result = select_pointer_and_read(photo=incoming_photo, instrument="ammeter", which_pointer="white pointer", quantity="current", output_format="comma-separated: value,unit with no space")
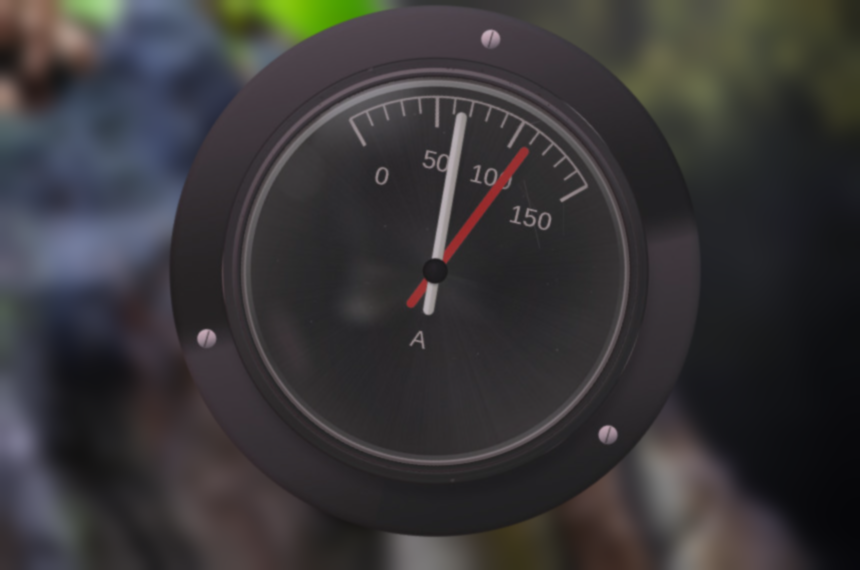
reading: 65,A
